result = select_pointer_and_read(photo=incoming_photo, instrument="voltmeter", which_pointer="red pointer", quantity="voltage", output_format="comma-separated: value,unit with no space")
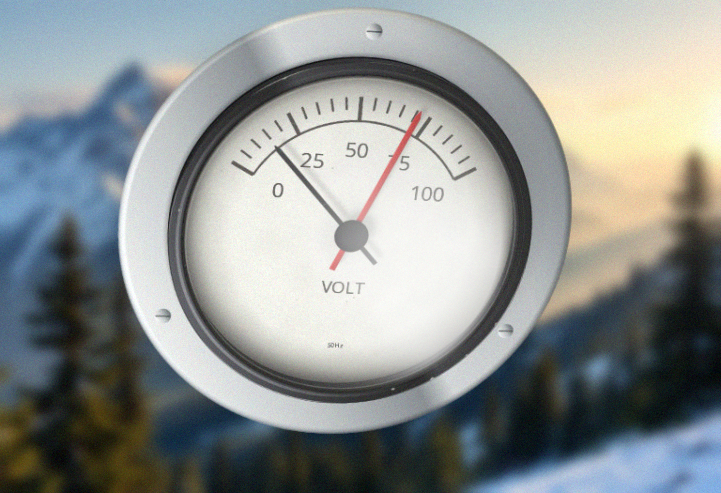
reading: 70,V
